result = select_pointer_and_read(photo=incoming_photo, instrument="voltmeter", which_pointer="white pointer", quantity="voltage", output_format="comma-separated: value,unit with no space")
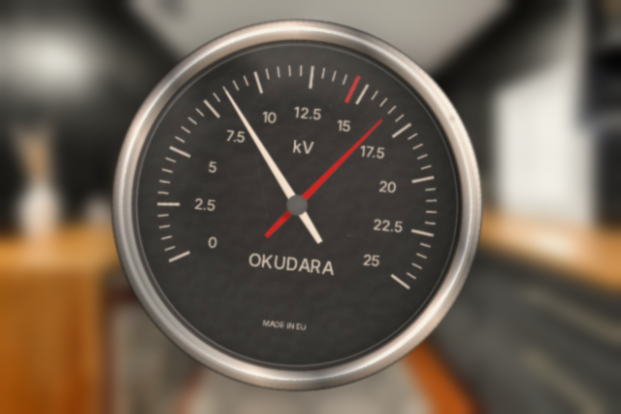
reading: 8.5,kV
